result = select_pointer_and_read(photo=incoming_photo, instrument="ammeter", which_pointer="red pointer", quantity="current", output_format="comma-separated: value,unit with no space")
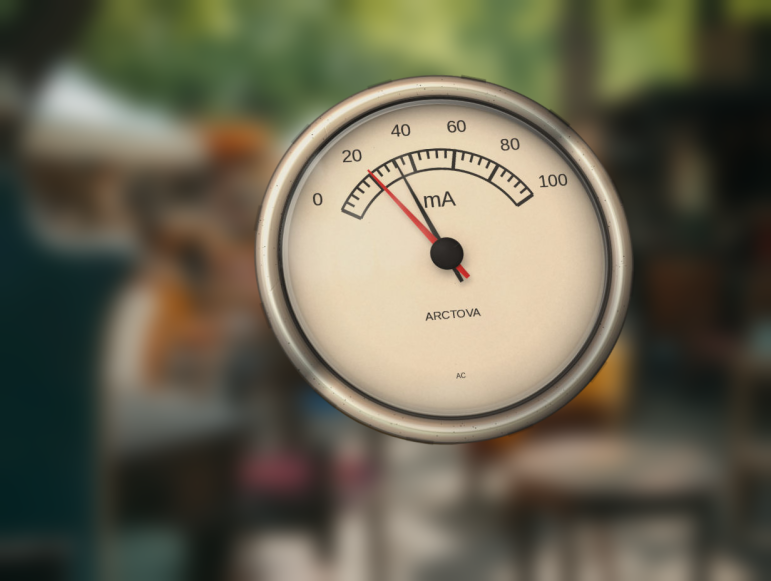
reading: 20,mA
